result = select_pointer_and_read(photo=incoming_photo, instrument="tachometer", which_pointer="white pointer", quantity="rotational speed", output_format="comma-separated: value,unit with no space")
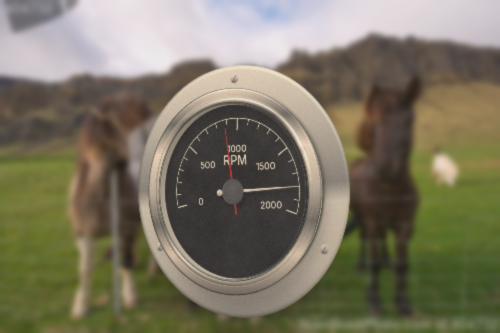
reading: 1800,rpm
